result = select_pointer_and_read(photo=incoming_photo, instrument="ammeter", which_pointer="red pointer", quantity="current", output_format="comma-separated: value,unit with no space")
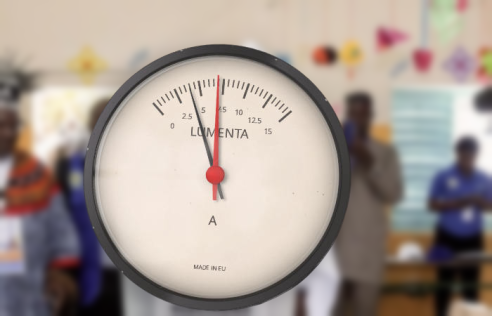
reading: 7,A
